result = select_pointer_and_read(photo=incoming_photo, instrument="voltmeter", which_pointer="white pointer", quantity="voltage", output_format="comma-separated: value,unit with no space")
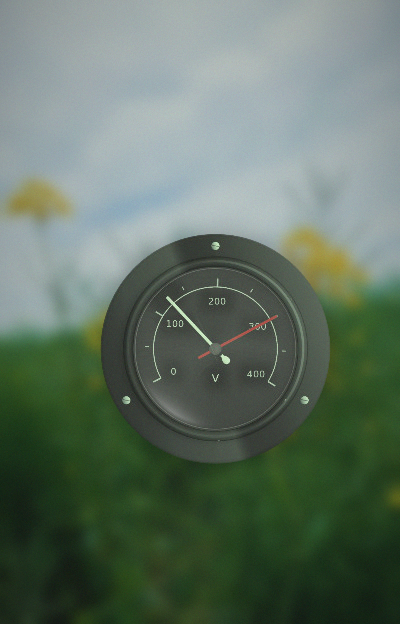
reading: 125,V
